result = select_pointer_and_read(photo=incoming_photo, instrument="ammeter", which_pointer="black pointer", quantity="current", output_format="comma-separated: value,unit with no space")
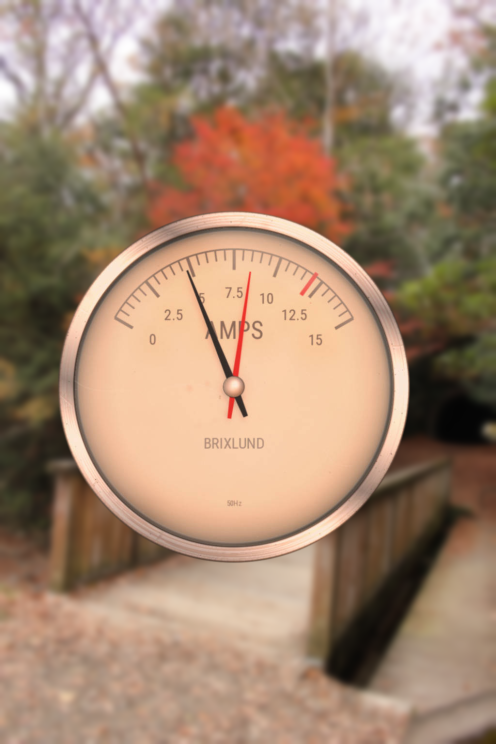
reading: 4.75,A
